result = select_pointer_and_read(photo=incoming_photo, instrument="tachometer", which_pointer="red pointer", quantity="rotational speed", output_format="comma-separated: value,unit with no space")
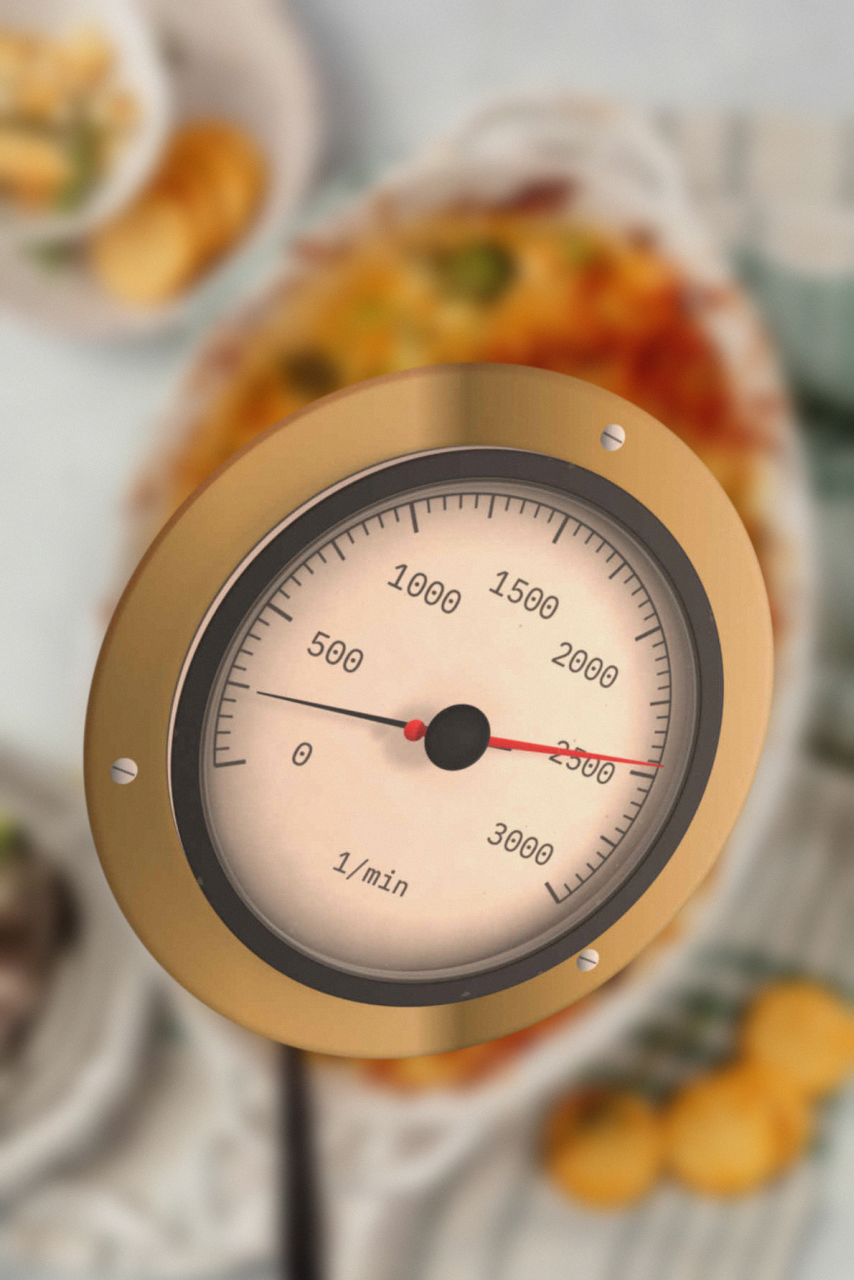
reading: 2450,rpm
